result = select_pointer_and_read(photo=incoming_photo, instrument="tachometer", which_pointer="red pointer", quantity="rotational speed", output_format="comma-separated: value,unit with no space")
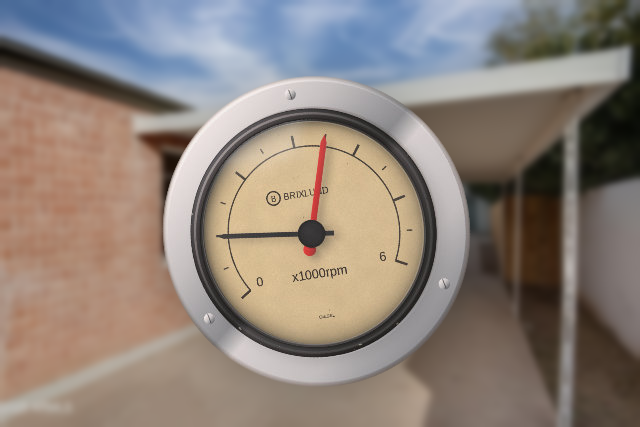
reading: 3500,rpm
